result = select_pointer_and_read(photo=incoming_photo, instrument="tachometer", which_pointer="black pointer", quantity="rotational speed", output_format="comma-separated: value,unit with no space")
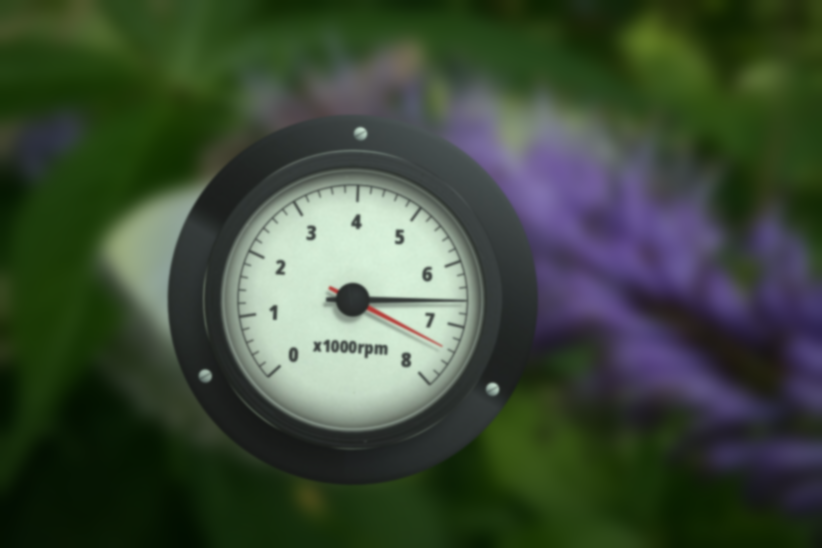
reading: 6600,rpm
